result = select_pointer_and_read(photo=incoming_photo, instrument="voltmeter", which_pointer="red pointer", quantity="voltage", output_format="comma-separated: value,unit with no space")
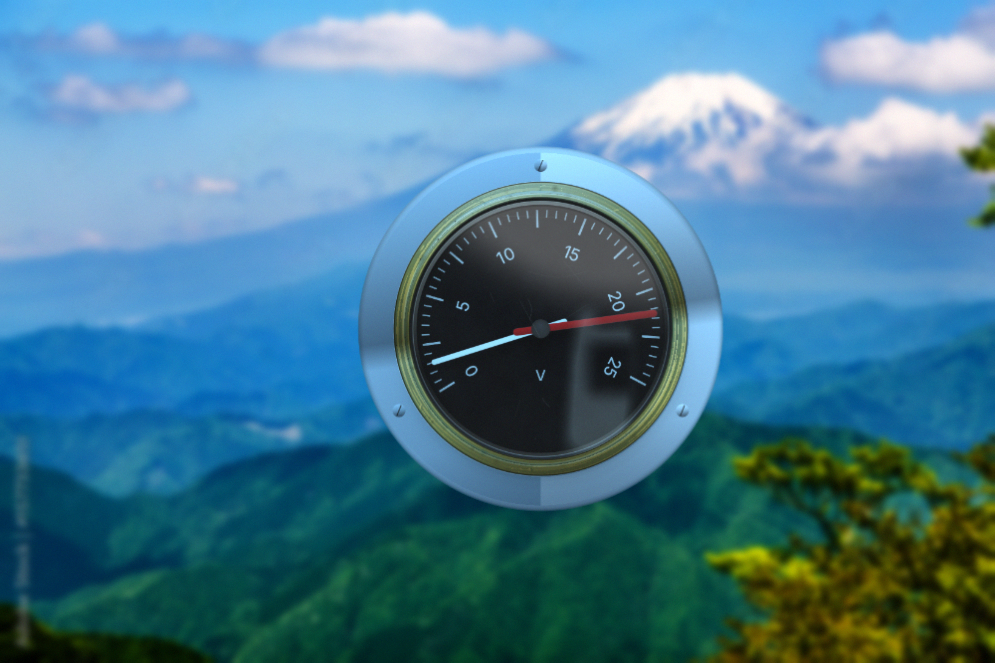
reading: 21.25,V
